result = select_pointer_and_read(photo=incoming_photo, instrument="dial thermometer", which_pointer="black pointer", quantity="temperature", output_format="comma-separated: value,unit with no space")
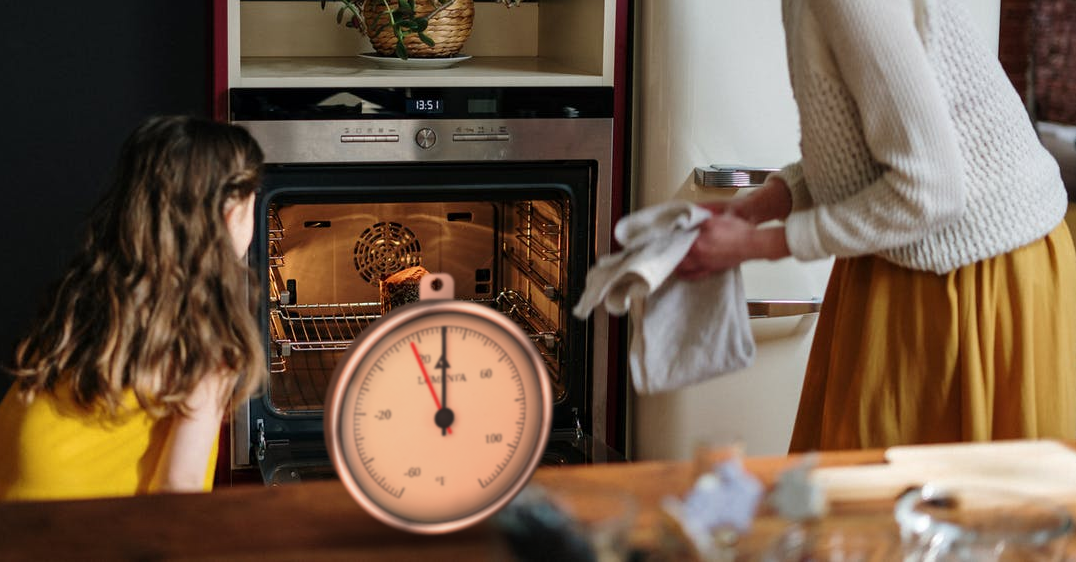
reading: 30,°F
